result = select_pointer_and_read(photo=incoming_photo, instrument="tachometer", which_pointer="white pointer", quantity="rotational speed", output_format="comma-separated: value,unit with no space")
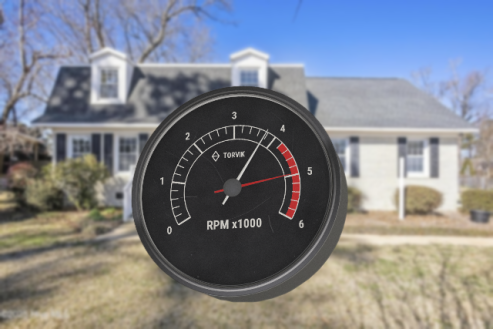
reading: 3800,rpm
